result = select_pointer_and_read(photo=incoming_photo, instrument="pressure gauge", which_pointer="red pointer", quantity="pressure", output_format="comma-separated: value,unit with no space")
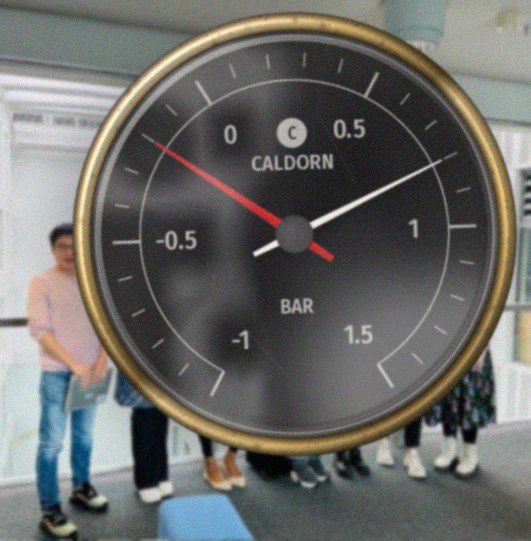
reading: -0.2,bar
